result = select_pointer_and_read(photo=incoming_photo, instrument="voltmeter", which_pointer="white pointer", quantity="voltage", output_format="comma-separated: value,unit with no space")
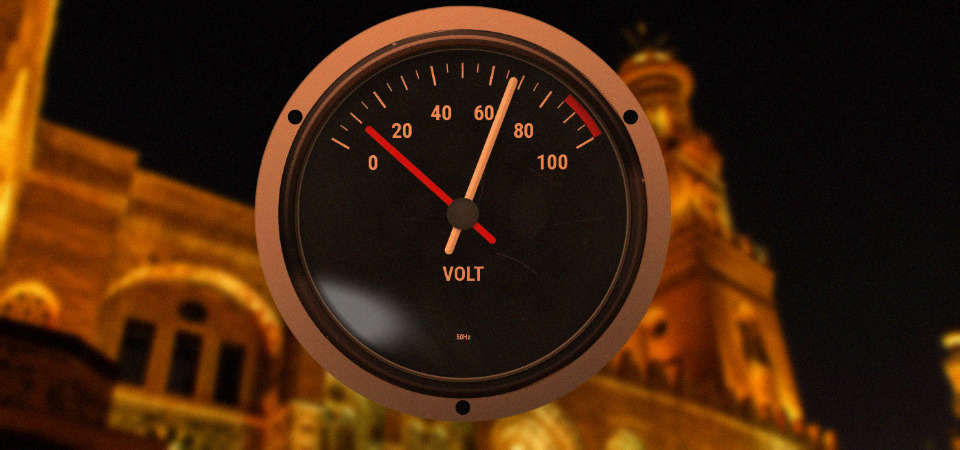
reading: 67.5,V
